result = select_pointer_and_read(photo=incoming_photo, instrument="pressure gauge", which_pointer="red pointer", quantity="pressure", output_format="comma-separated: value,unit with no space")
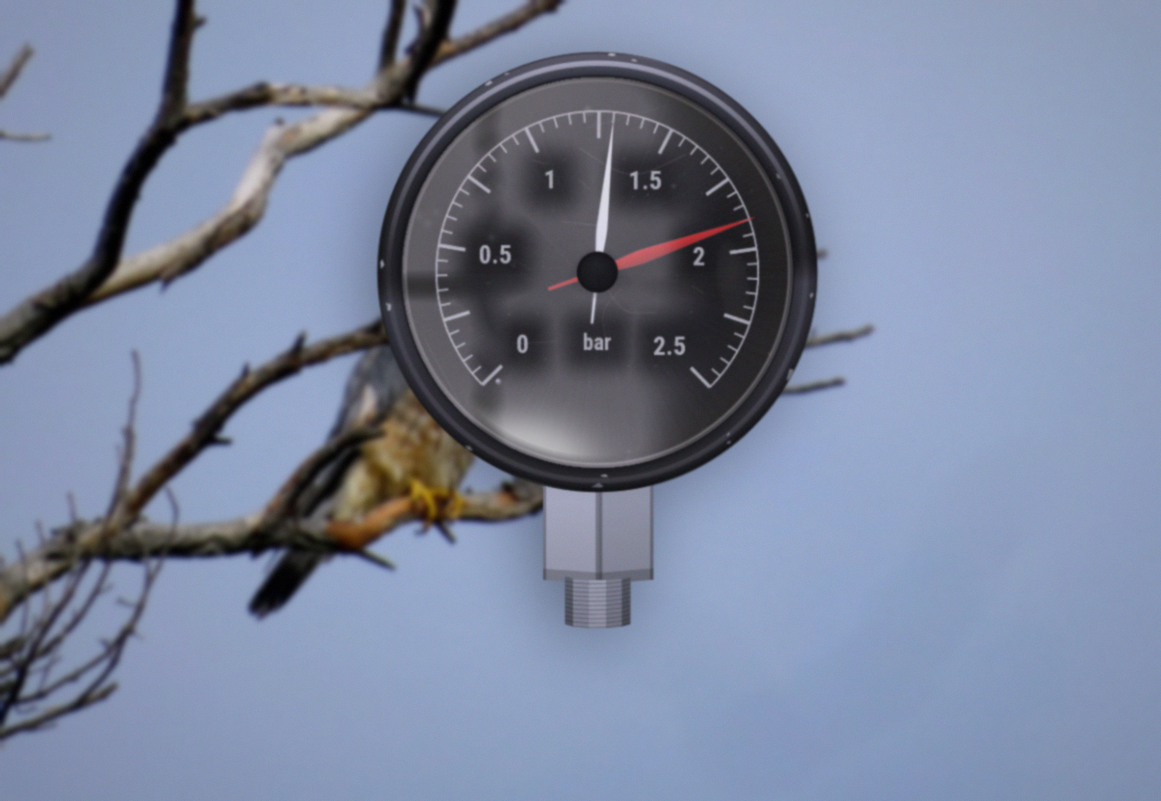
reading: 1.9,bar
